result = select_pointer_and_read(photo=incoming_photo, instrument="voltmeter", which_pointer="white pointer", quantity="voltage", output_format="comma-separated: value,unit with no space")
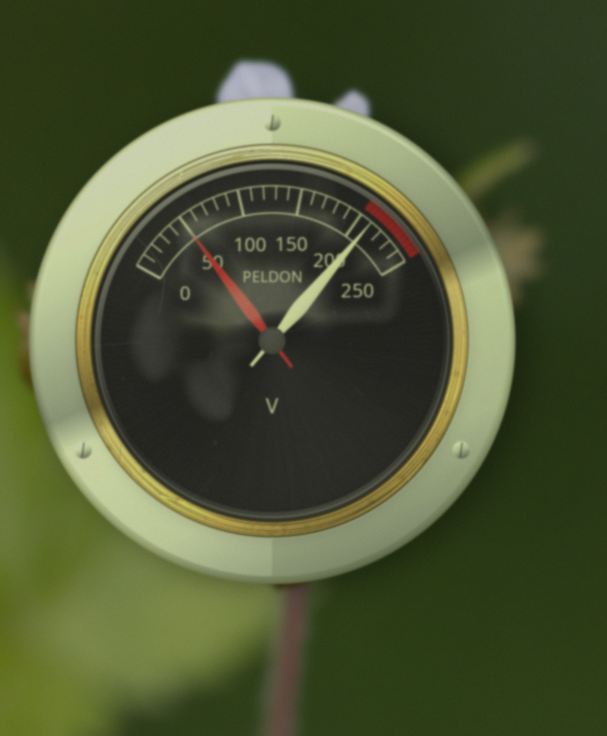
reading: 210,V
